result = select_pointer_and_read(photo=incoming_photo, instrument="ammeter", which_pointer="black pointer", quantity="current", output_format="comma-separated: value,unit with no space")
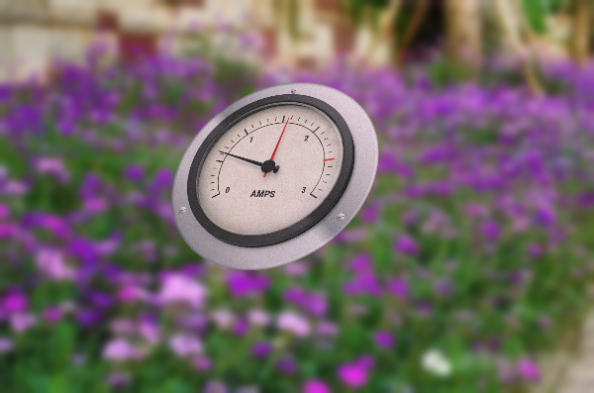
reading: 0.6,A
